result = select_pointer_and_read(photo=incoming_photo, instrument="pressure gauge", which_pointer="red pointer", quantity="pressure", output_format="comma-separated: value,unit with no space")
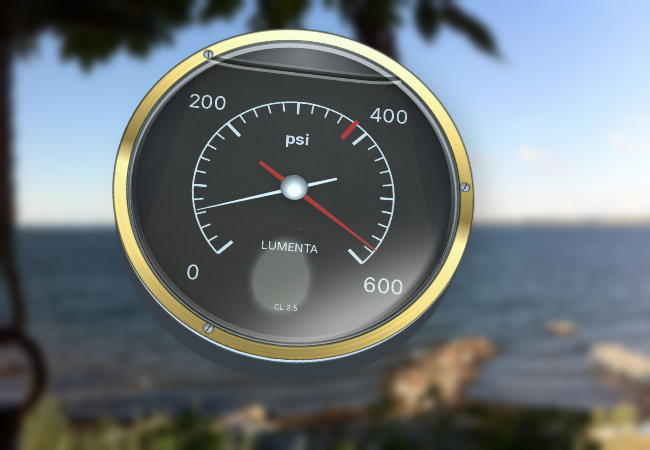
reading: 580,psi
